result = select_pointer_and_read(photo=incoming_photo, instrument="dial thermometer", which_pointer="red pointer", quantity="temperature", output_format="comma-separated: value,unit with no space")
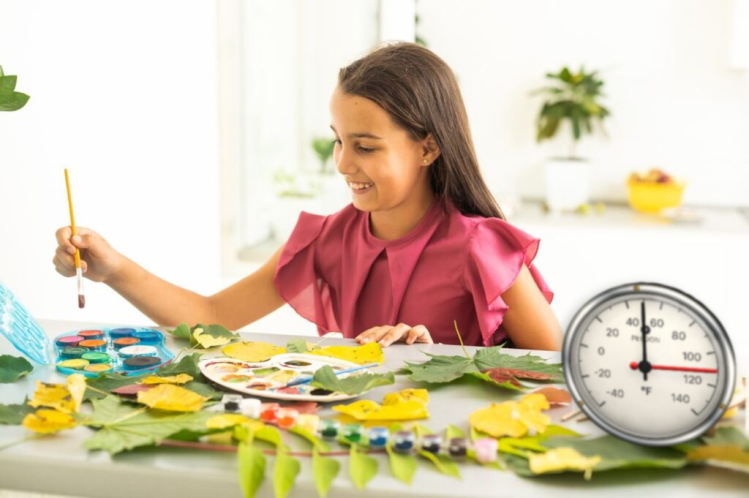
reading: 110,°F
